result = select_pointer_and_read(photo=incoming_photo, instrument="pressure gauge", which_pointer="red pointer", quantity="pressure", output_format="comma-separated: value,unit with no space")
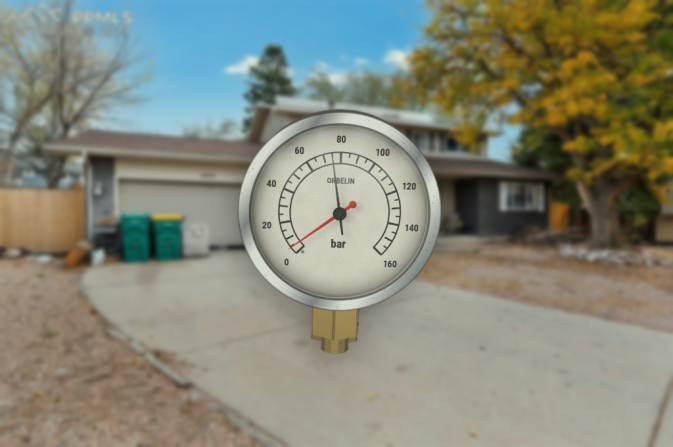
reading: 5,bar
